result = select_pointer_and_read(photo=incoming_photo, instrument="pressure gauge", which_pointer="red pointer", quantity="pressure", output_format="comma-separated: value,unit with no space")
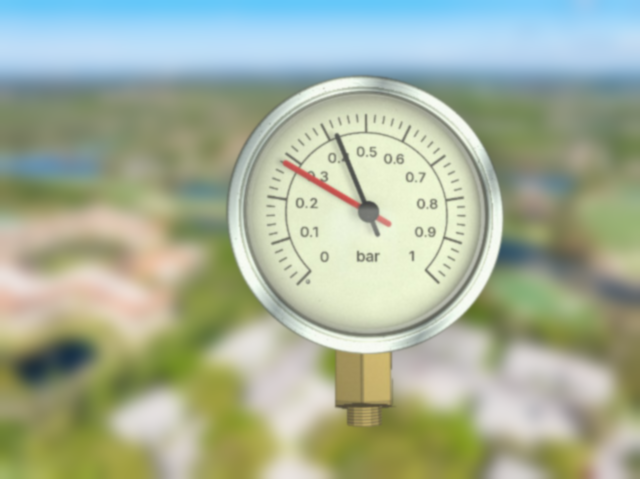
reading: 0.28,bar
